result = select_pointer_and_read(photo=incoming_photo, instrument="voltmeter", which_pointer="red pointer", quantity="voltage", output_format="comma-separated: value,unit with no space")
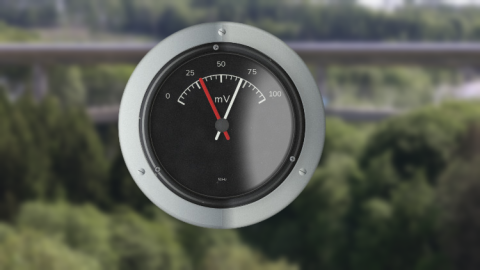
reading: 30,mV
